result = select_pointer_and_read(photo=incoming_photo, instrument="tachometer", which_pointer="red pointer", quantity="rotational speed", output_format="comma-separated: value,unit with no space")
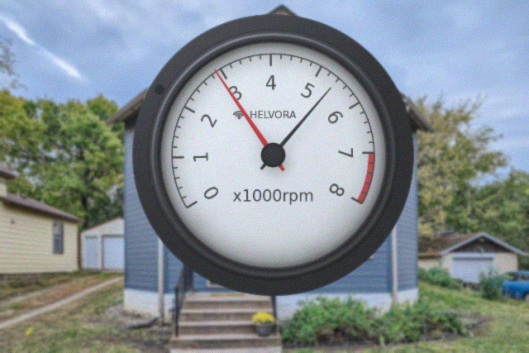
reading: 2900,rpm
